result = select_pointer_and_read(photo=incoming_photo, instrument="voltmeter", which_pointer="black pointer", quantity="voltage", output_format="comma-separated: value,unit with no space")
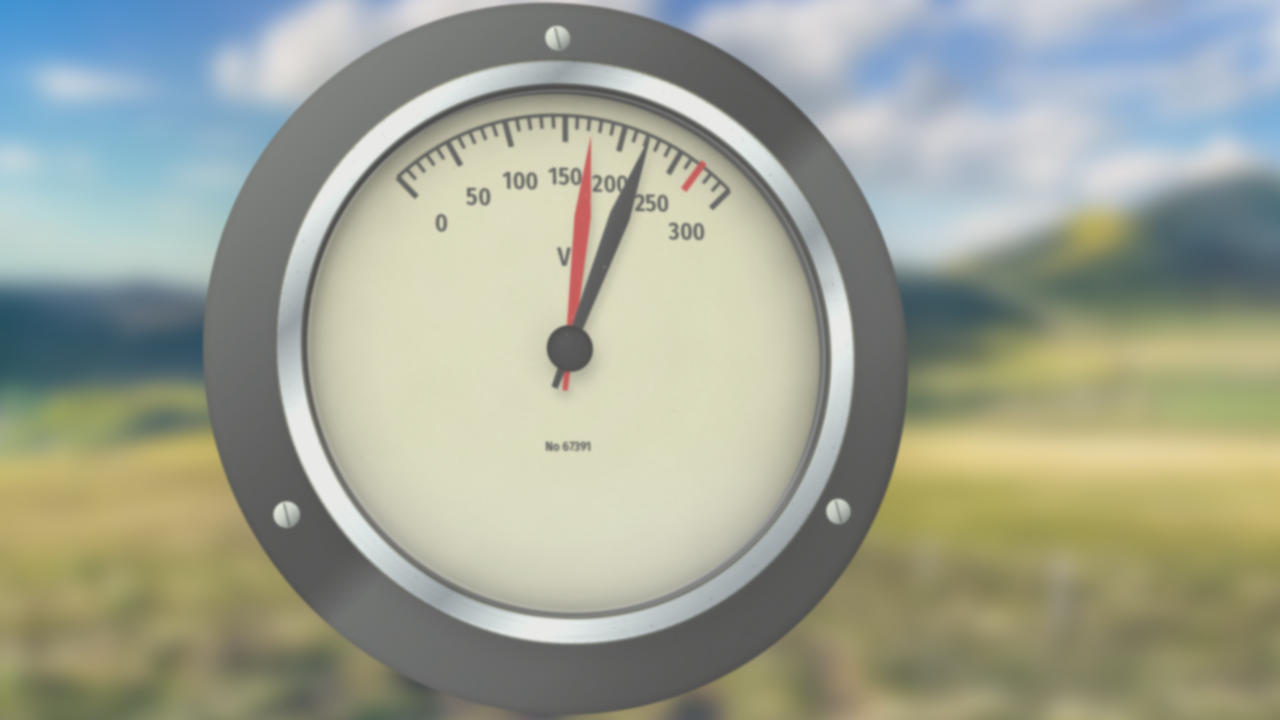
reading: 220,V
